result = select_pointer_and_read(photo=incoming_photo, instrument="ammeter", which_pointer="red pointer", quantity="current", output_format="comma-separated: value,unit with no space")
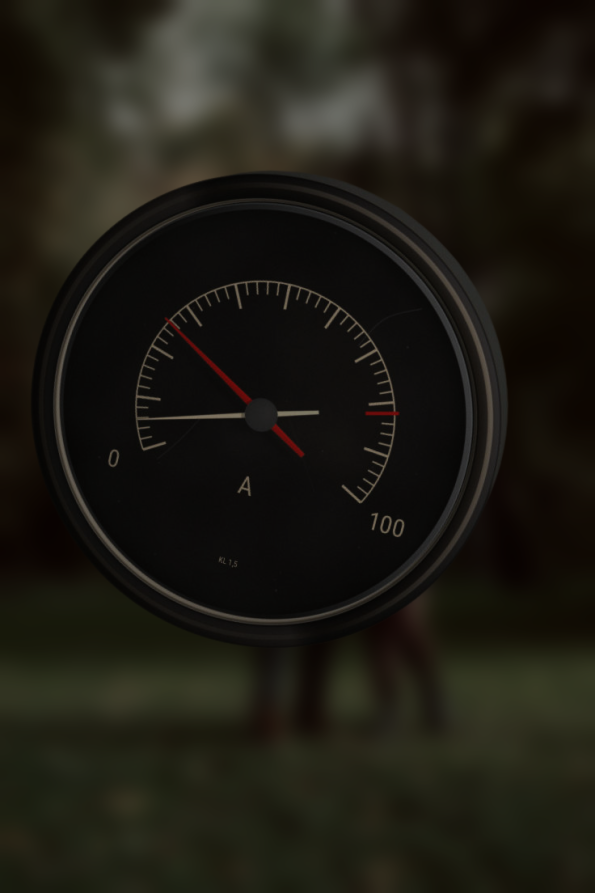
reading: 26,A
